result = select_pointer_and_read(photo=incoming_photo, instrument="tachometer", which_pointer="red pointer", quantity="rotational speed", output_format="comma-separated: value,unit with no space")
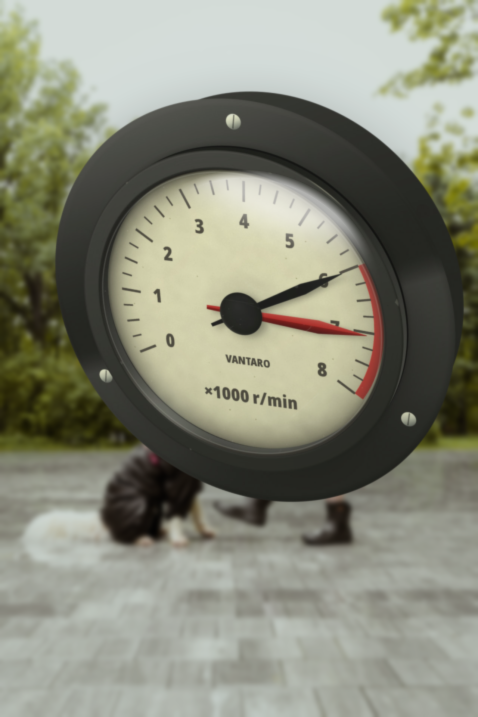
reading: 7000,rpm
